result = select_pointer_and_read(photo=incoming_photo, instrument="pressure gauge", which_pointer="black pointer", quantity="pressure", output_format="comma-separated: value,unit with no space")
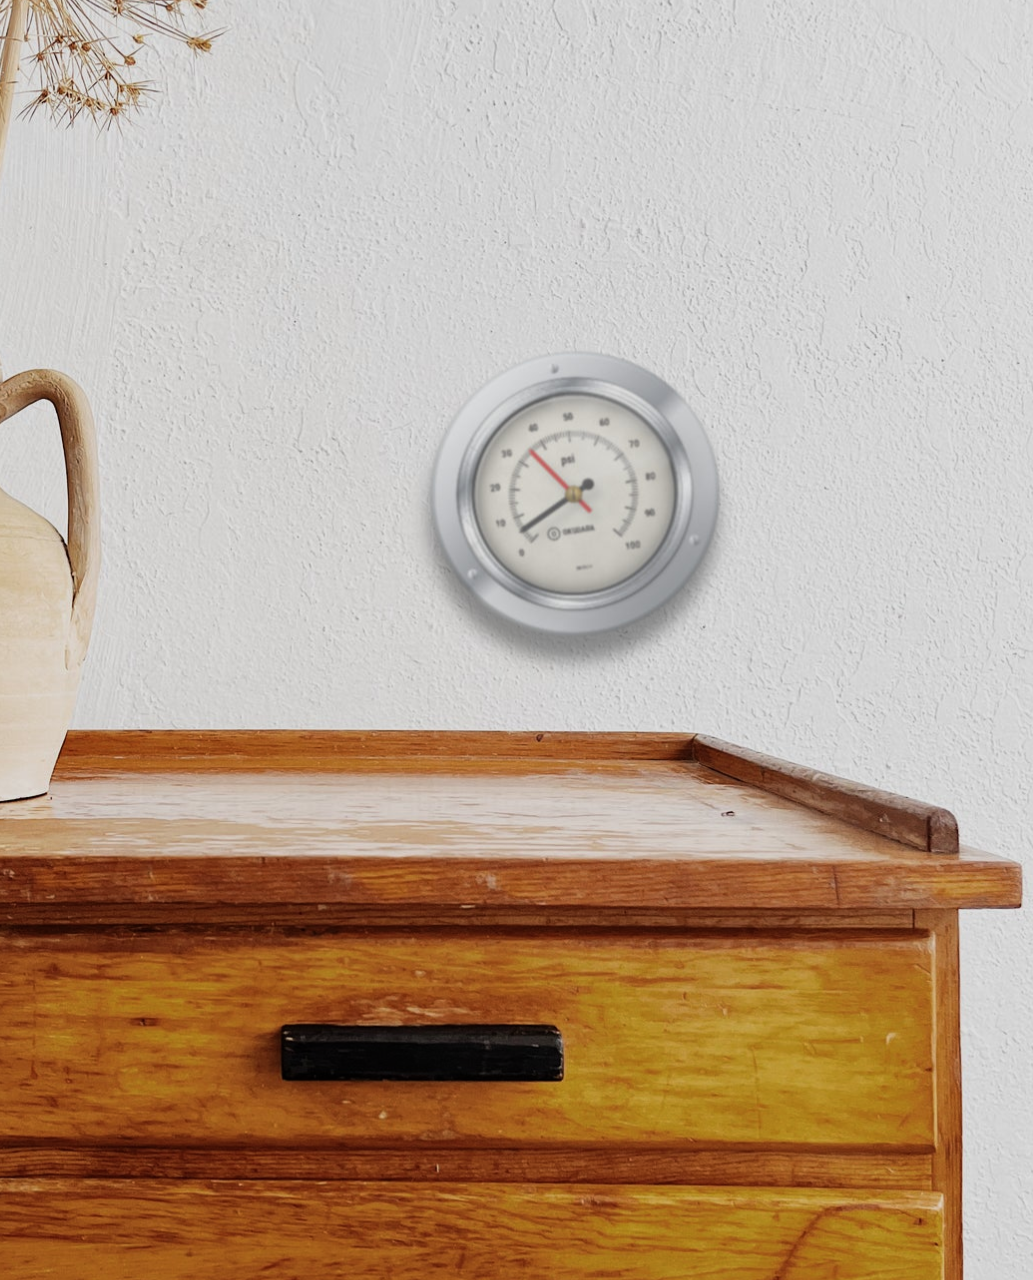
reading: 5,psi
